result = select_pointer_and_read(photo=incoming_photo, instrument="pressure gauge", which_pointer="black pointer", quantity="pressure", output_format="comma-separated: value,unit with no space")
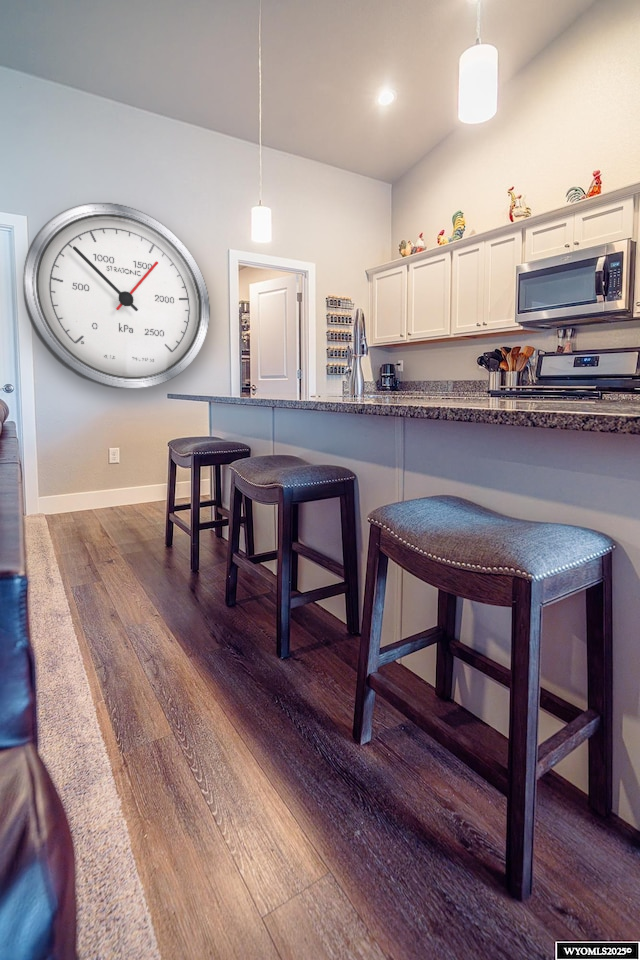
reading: 800,kPa
